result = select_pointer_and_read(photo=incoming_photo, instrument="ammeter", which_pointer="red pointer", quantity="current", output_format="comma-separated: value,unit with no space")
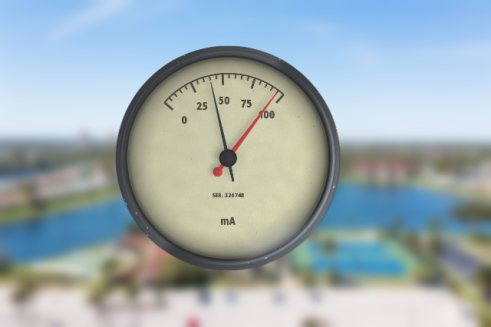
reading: 95,mA
